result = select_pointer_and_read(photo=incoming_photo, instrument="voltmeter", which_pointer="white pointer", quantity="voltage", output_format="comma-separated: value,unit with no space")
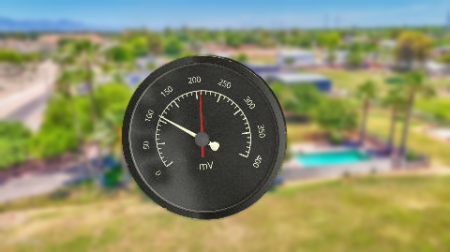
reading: 110,mV
